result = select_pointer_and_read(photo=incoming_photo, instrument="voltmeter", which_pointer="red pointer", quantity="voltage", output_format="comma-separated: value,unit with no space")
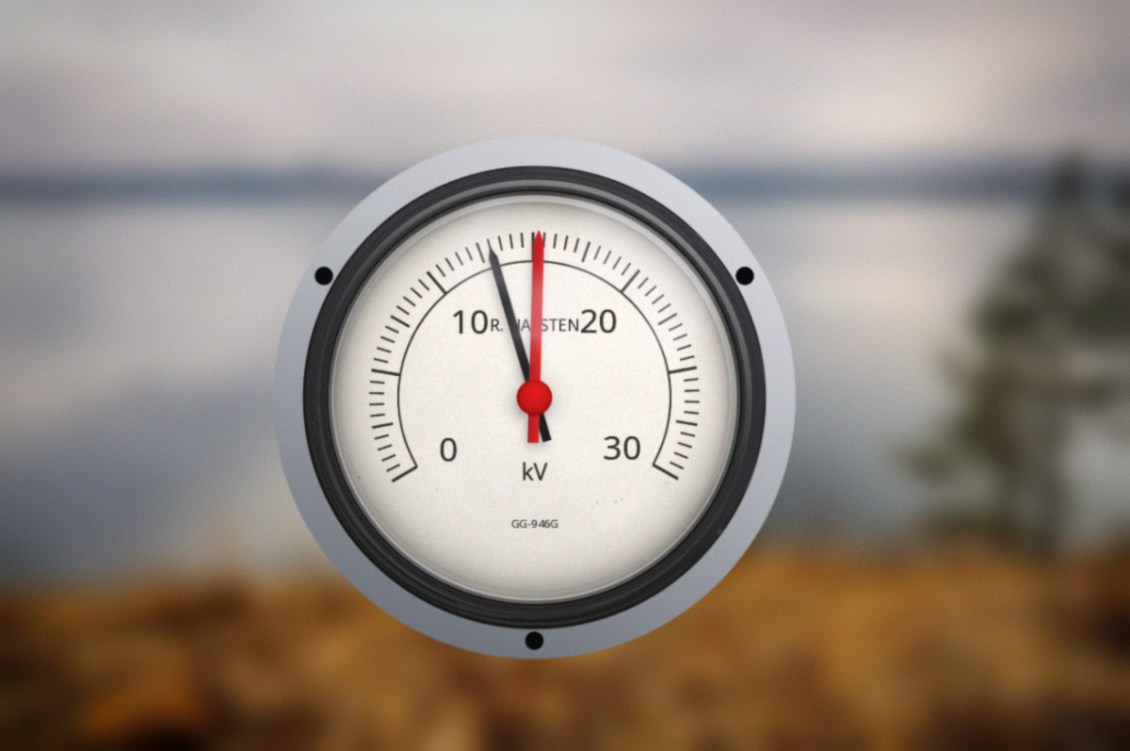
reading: 15.25,kV
